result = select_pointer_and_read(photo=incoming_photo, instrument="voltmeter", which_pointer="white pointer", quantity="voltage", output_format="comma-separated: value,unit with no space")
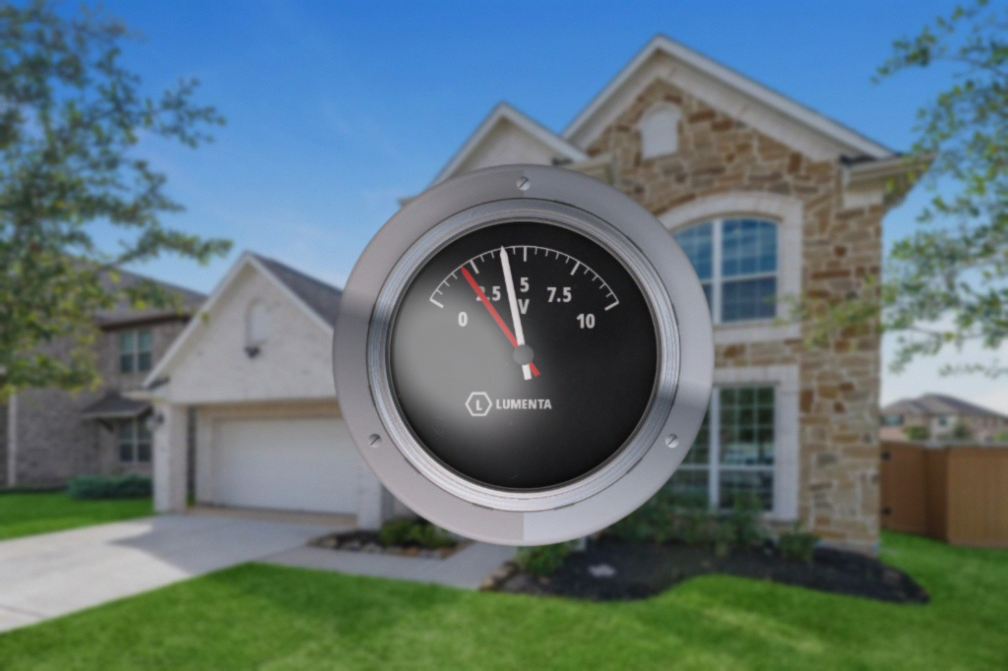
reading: 4,V
